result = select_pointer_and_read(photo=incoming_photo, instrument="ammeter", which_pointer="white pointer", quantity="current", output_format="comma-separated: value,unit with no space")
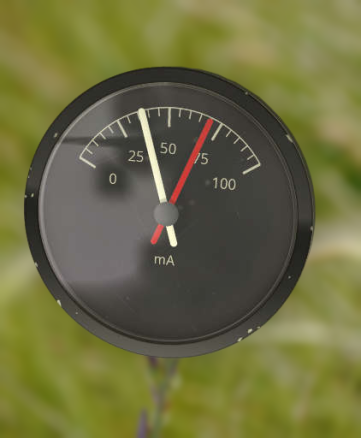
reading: 37.5,mA
